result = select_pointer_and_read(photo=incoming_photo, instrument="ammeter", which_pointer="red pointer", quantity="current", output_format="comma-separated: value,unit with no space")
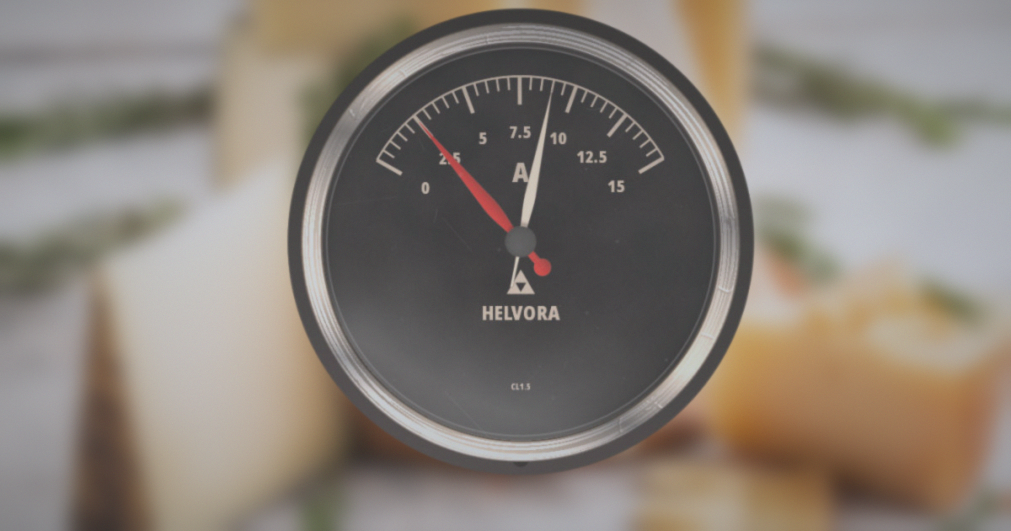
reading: 2.5,A
